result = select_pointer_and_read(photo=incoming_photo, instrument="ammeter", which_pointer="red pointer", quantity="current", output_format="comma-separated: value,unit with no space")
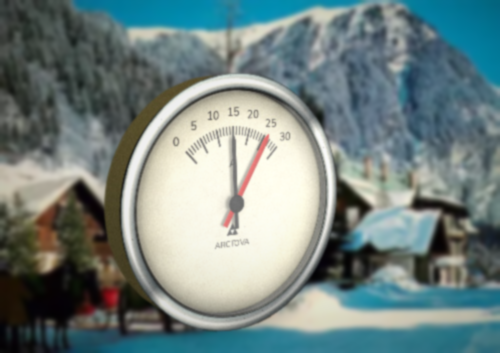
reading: 25,A
